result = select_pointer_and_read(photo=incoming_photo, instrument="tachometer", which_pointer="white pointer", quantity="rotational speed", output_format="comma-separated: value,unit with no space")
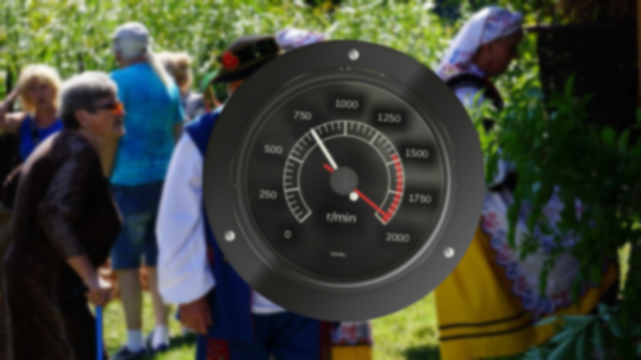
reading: 750,rpm
